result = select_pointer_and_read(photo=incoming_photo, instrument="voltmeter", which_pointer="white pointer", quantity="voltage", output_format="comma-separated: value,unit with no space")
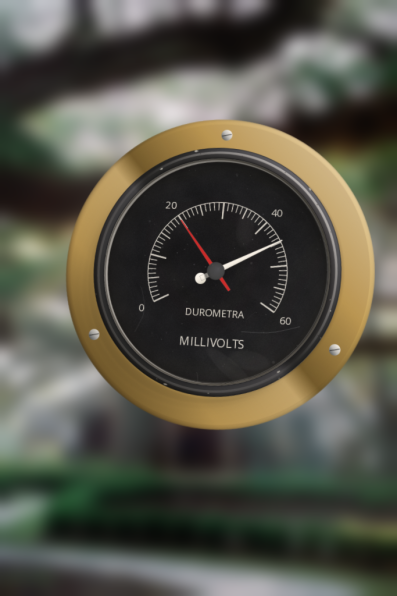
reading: 45,mV
